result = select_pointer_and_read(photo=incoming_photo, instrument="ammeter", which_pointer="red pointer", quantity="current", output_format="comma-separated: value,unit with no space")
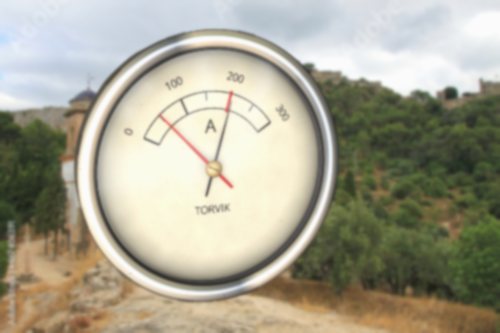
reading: 50,A
